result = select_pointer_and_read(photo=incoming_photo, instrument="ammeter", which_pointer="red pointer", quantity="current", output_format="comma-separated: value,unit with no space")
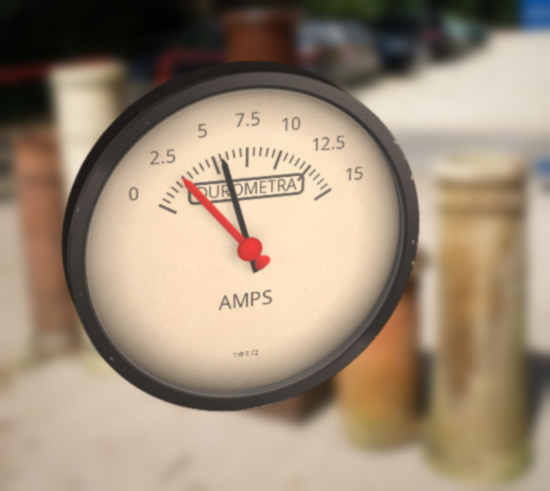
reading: 2.5,A
